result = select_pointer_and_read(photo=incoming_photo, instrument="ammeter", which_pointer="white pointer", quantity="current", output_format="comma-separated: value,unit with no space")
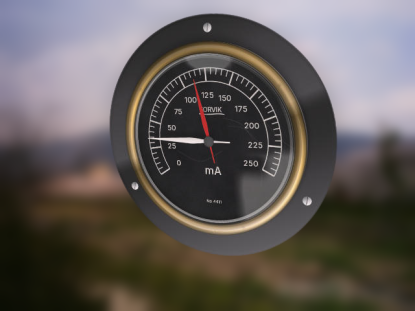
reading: 35,mA
